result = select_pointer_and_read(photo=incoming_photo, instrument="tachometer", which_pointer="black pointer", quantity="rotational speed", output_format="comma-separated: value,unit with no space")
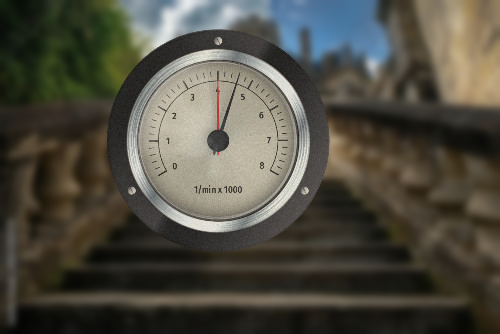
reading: 4600,rpm
